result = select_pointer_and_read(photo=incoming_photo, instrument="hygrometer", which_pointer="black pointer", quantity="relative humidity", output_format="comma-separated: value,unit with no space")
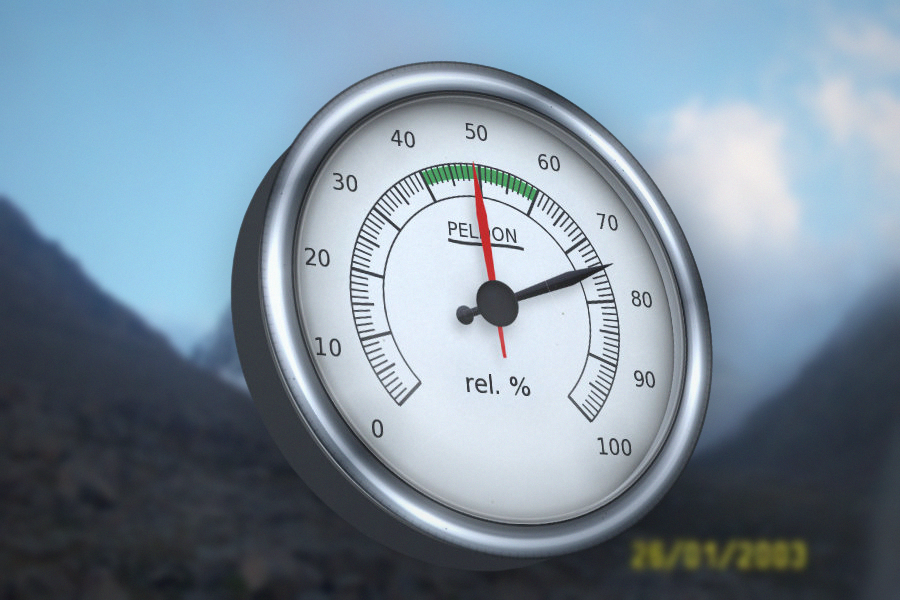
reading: 75,%
